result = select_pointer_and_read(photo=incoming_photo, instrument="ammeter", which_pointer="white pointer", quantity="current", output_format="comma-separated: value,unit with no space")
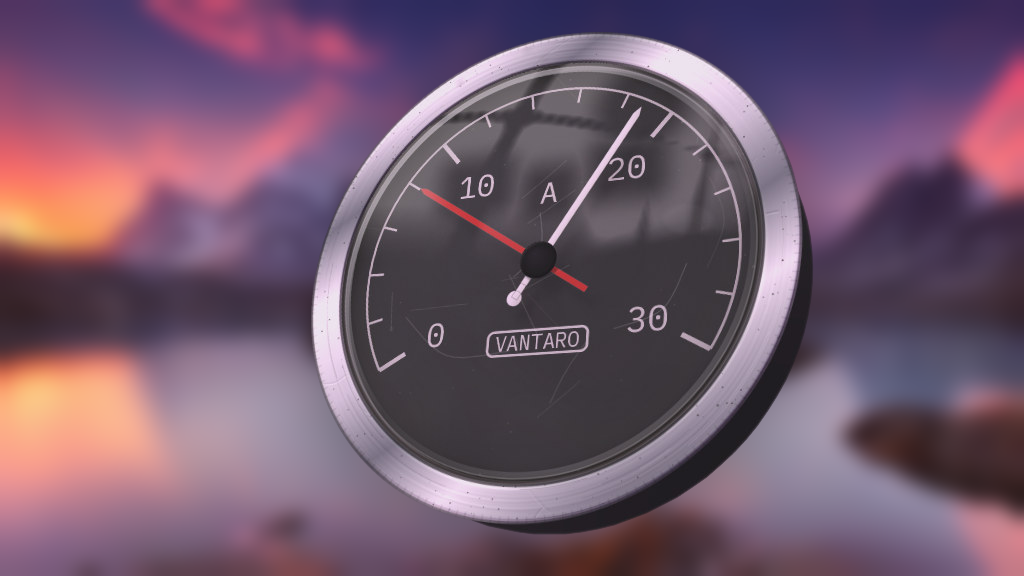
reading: 19,A
